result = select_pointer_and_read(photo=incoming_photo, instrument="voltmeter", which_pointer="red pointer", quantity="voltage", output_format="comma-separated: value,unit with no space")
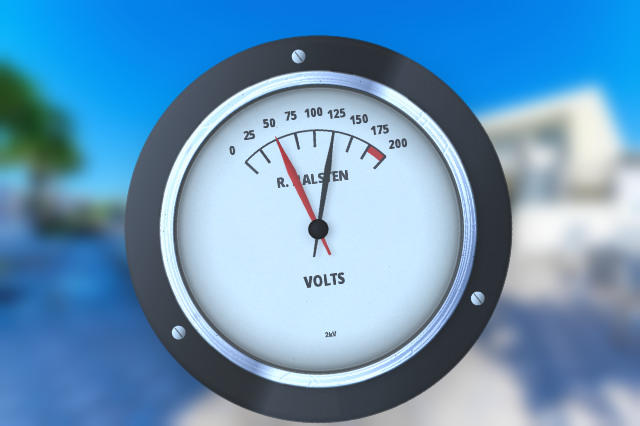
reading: 50,V
